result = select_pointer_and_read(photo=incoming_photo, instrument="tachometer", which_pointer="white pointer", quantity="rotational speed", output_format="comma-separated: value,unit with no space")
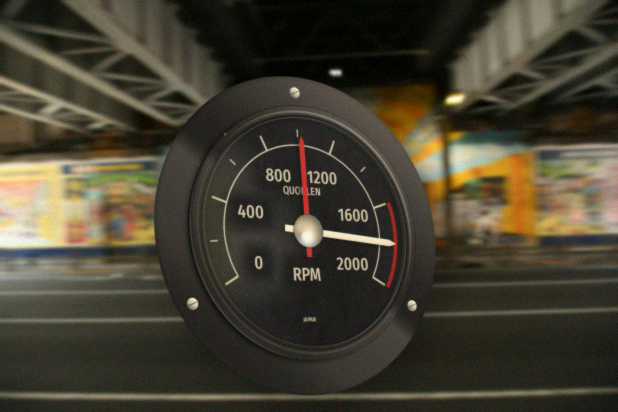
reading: 1800,rpm
